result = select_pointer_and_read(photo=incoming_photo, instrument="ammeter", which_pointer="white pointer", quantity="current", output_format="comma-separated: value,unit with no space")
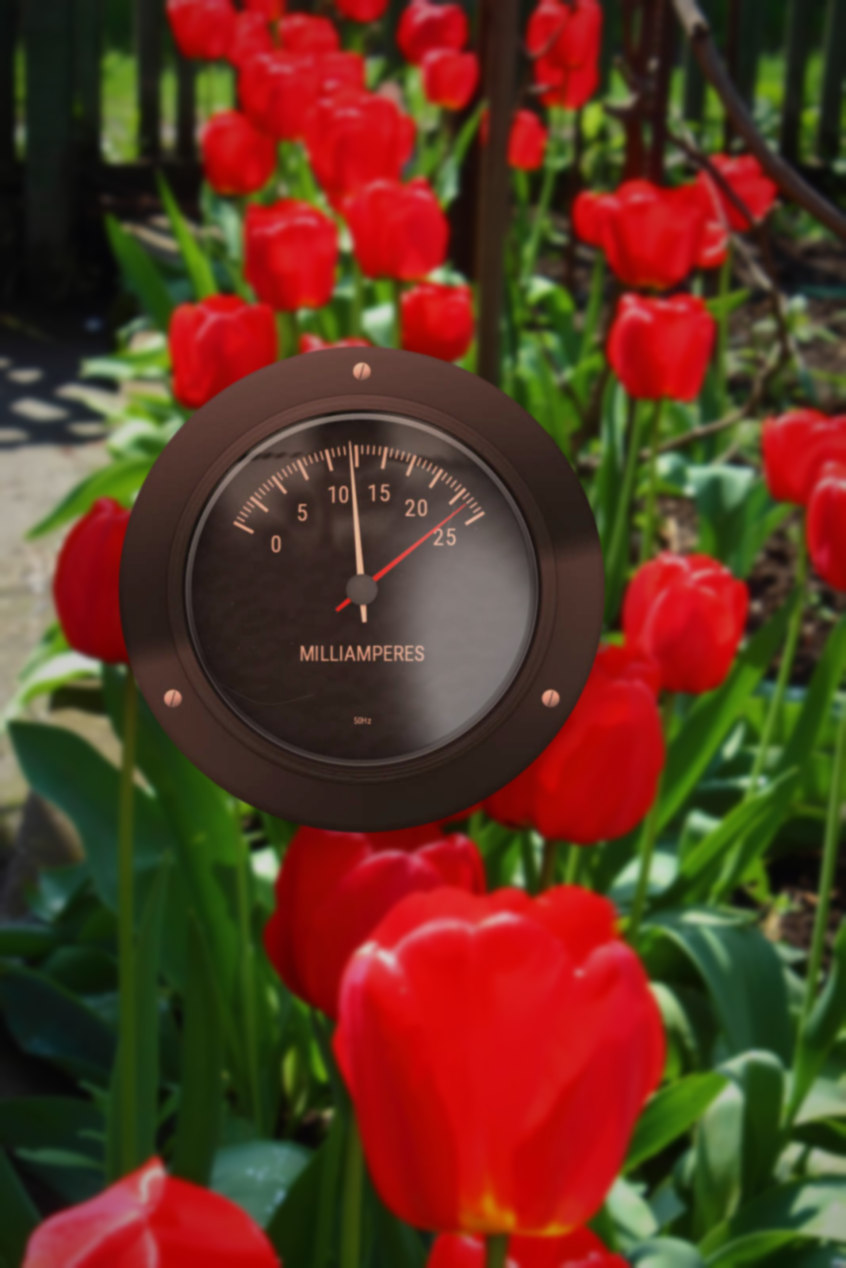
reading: 12,mA
